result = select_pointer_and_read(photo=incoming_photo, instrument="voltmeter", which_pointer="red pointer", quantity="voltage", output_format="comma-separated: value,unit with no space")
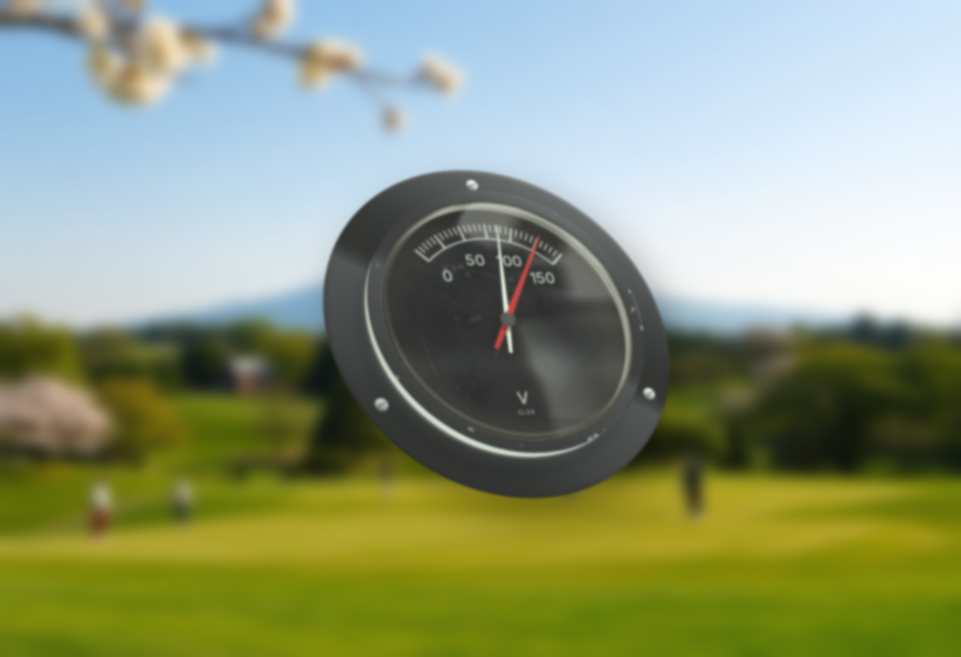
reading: 125,V
